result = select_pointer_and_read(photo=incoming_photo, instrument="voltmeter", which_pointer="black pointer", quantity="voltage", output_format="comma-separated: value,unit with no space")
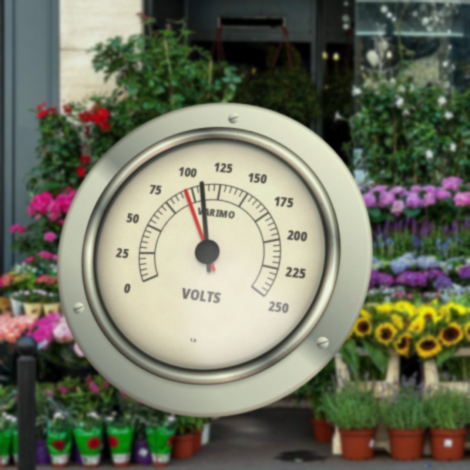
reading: 110,V
